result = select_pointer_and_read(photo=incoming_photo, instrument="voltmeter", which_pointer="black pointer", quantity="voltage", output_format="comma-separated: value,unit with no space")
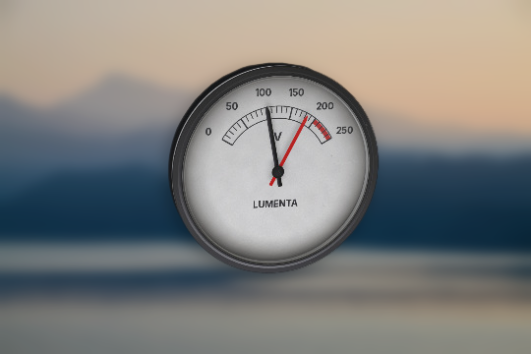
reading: 100,V
